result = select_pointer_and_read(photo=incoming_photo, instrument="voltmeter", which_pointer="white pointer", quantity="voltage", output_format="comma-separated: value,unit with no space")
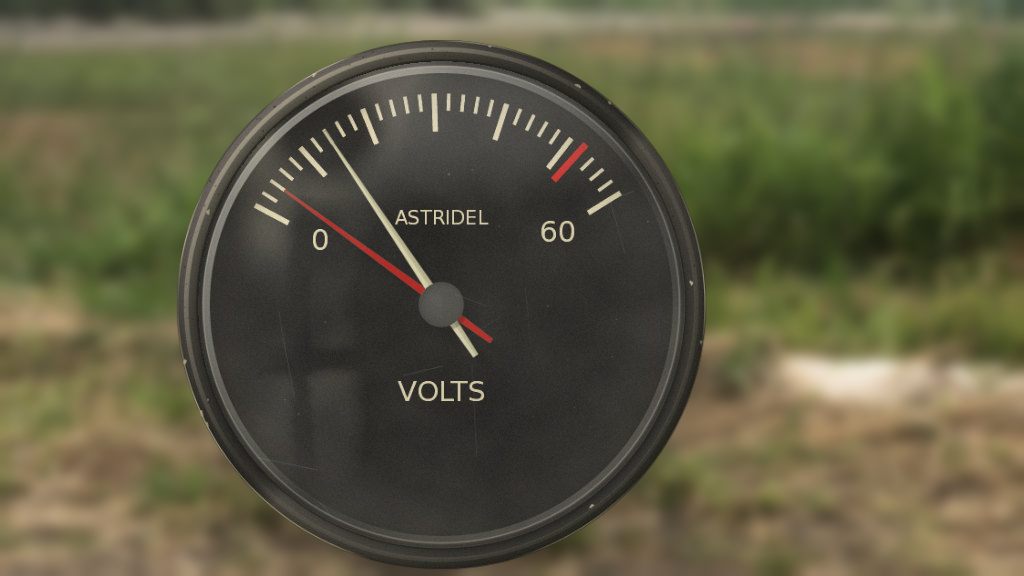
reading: 14,V
